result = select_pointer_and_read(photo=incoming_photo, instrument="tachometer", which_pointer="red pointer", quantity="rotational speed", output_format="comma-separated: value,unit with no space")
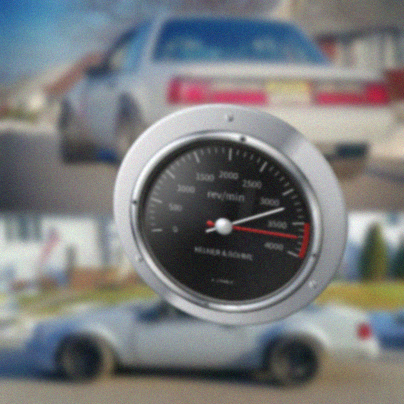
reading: 3700,rpm
